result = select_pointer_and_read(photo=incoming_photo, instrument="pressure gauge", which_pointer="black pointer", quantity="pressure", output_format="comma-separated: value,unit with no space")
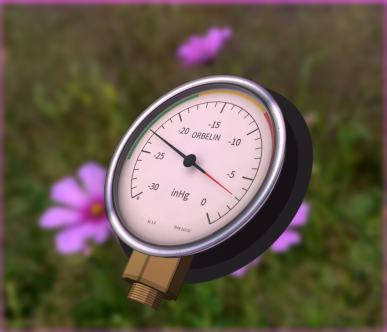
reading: -23,inHg
